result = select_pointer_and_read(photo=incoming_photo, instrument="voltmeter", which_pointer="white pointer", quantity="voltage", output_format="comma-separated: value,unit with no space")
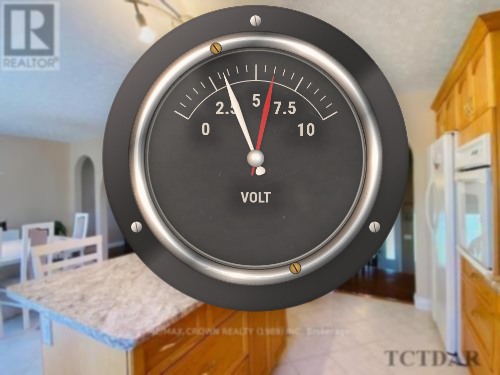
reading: 3.25,V
